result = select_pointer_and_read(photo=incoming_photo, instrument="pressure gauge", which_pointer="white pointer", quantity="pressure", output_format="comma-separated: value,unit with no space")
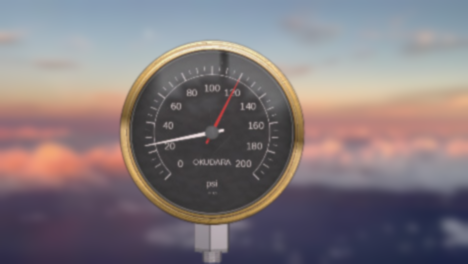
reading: 25,psi
